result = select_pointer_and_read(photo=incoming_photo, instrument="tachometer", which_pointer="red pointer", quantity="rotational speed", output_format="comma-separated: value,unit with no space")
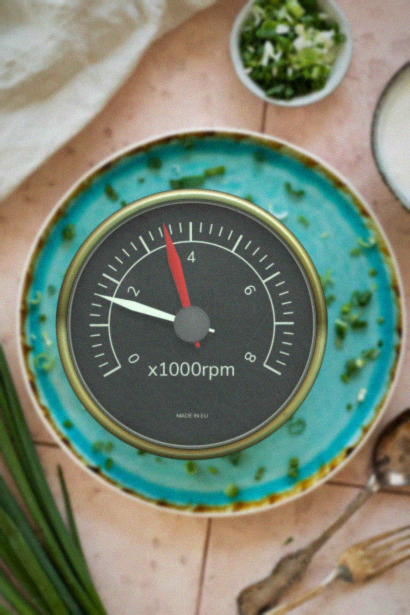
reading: 3500,rpm
